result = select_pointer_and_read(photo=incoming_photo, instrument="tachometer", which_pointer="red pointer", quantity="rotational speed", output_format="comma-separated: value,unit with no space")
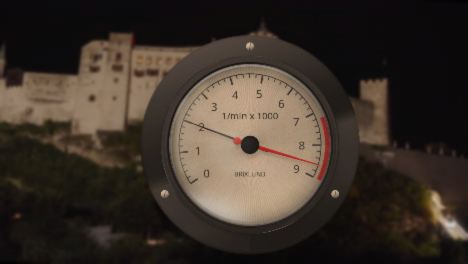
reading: 8600,rpm
